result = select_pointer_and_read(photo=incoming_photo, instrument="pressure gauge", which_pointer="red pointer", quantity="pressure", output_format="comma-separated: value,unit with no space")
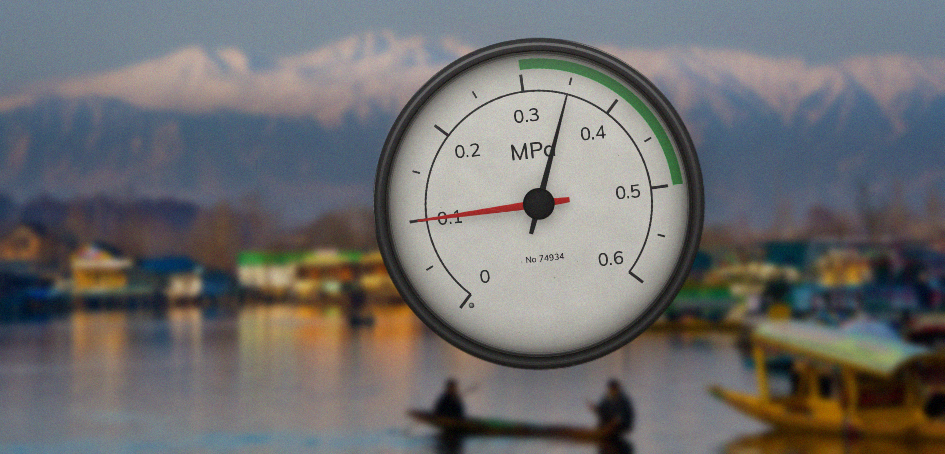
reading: 0.1,MPa
